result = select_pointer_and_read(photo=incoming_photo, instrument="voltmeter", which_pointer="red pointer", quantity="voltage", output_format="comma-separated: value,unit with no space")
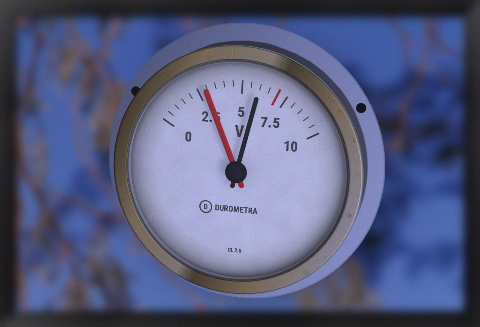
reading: 3,V
